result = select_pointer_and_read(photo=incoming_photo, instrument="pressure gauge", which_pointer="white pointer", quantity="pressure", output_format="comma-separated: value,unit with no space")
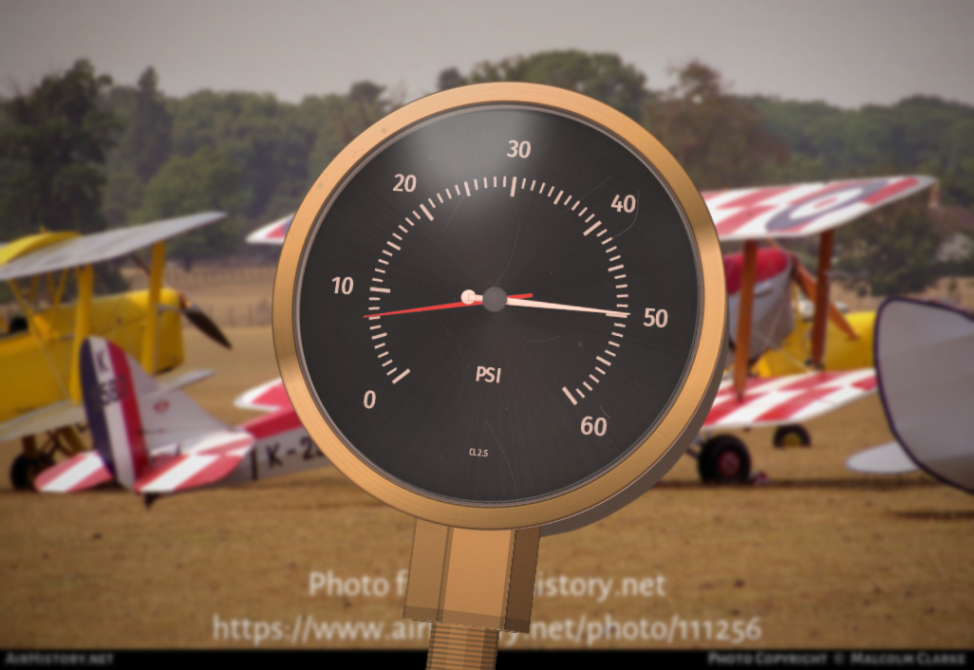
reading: 50,psi
